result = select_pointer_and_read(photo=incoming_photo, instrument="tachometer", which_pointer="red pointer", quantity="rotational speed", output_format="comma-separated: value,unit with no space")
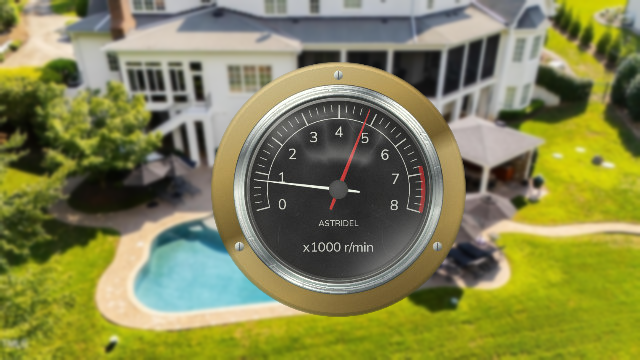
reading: 4800,rpm
